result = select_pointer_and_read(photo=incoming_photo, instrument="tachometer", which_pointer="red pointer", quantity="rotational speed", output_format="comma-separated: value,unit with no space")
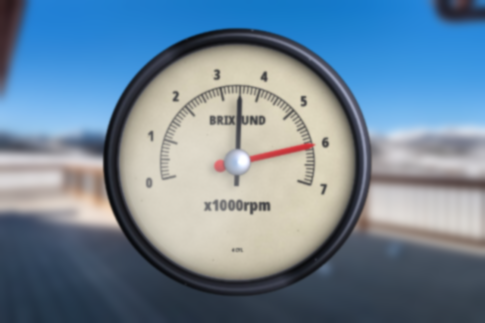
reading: 6000,rpm
